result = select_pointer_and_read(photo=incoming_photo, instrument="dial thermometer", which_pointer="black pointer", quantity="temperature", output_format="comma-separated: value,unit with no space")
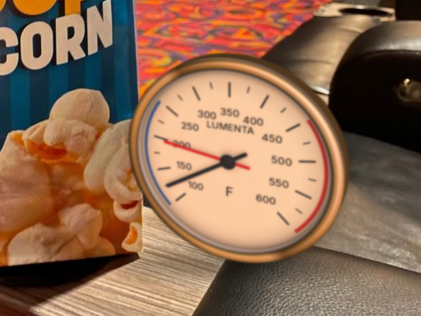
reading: 125,°F
